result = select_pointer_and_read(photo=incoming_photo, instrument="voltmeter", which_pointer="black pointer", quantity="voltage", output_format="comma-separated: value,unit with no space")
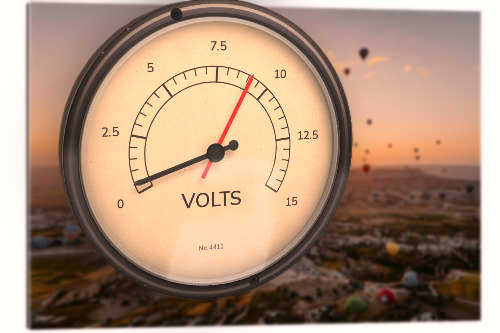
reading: 0.5,V
